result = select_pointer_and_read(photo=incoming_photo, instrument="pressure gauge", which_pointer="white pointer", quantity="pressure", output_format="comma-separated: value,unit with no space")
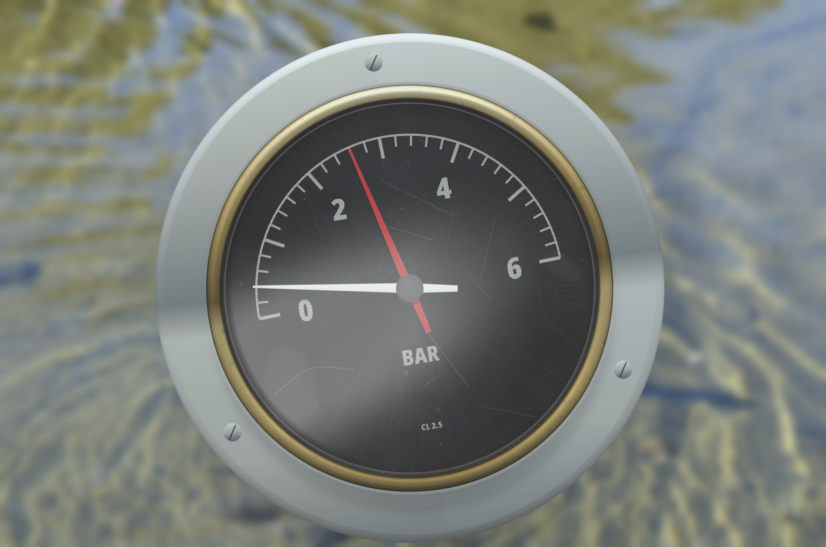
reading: 0.4,bar
